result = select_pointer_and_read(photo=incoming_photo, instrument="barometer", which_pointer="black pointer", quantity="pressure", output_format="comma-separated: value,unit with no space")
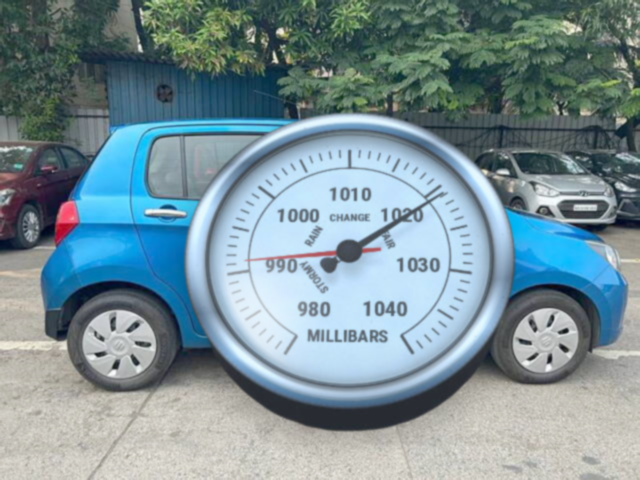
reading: 1021,mbar
